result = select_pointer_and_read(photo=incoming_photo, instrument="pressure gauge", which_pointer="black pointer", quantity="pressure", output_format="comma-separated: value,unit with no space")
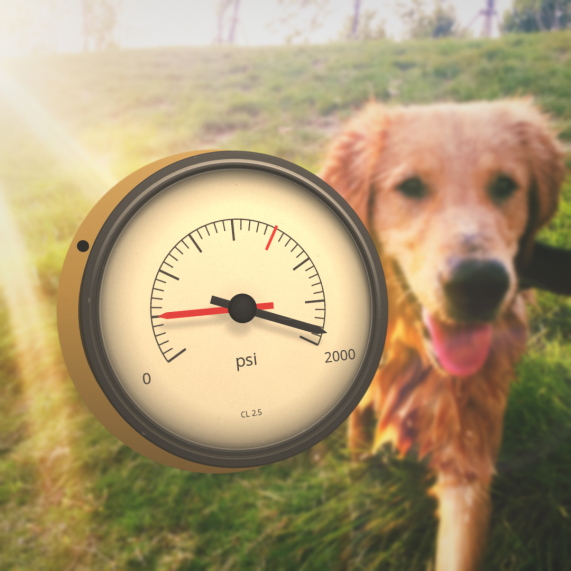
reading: 1925,psi
